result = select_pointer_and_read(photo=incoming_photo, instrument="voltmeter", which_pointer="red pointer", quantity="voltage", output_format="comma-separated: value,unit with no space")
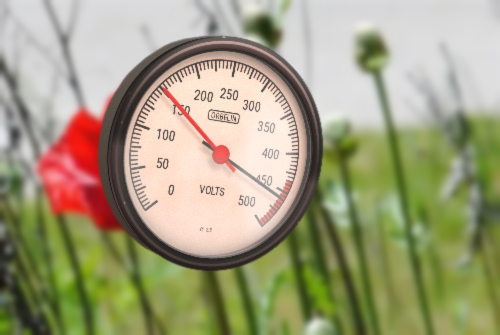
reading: 150,V
